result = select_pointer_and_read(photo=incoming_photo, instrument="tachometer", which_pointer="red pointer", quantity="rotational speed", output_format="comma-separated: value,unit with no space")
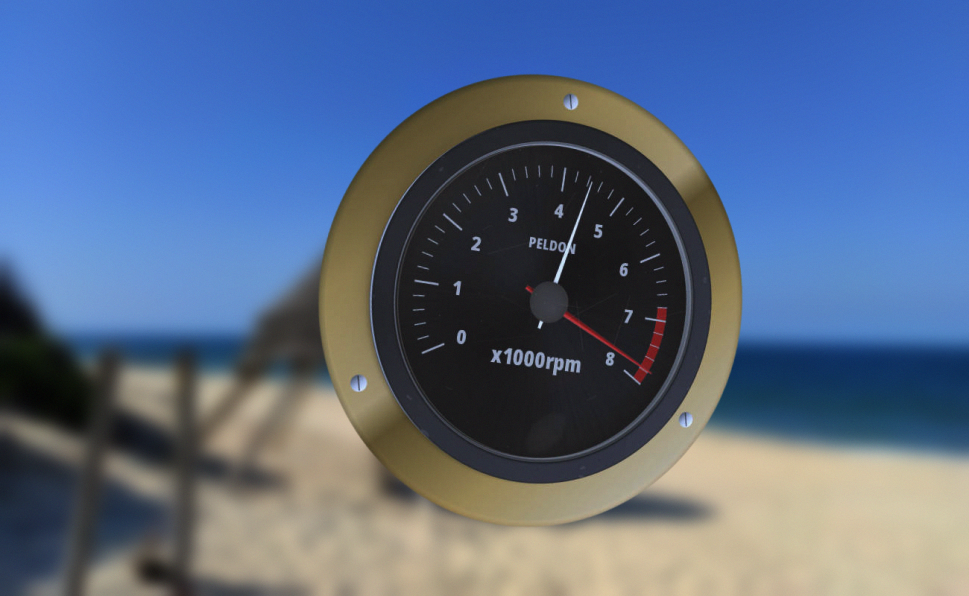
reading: 7800,rpm
